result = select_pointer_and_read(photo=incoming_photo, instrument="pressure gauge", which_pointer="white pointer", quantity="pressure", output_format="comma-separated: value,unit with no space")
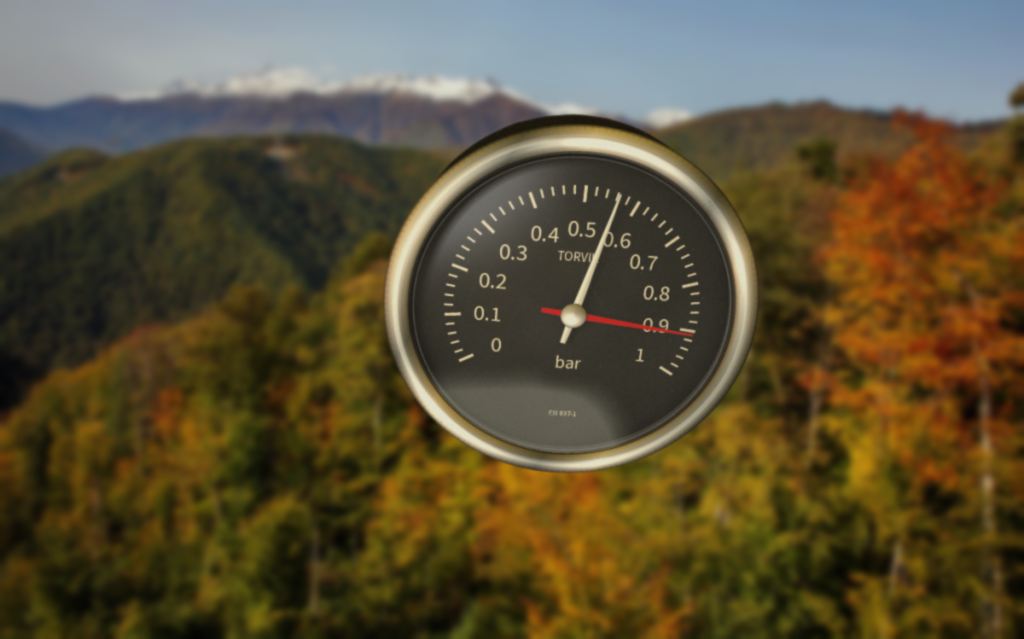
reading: 0.56,bar
